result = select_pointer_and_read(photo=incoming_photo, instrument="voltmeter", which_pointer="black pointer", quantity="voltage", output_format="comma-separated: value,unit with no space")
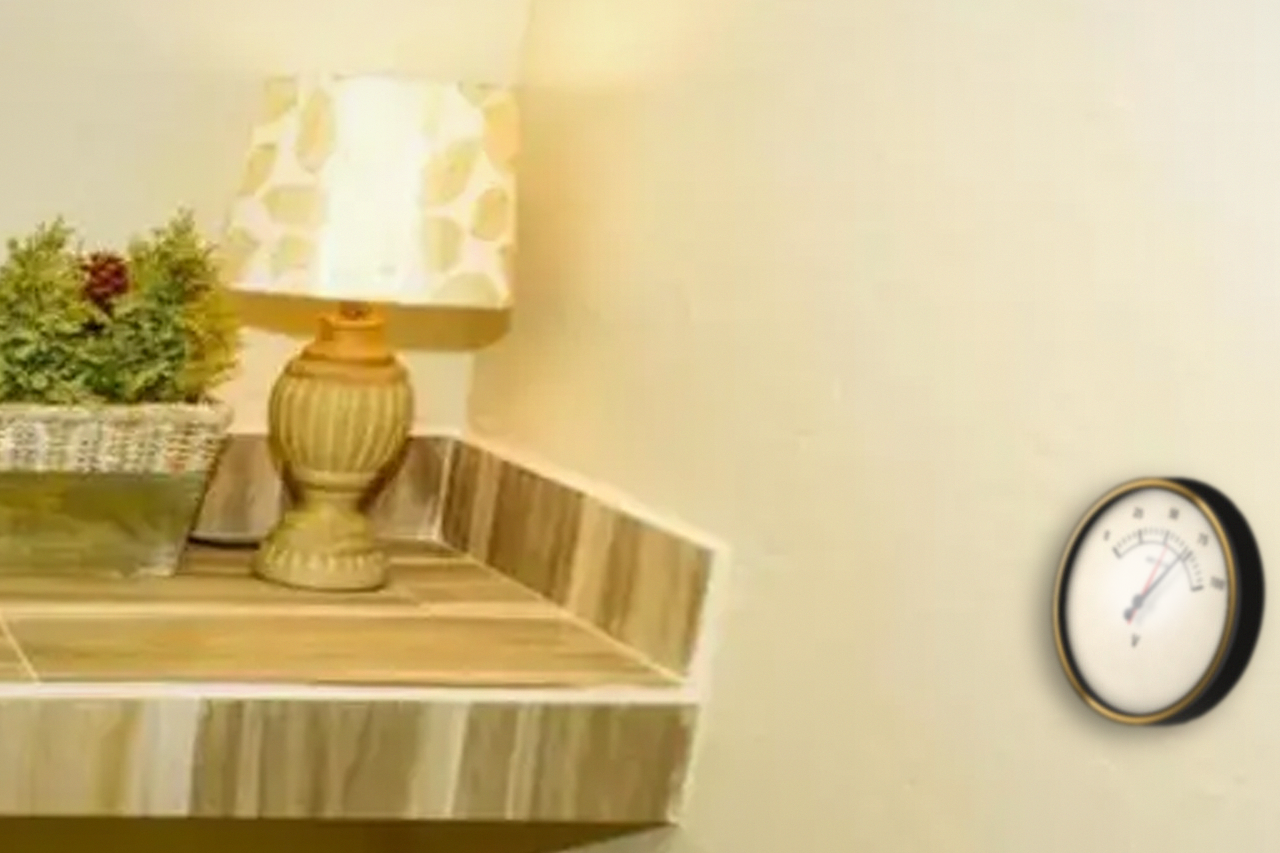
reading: 75,V
